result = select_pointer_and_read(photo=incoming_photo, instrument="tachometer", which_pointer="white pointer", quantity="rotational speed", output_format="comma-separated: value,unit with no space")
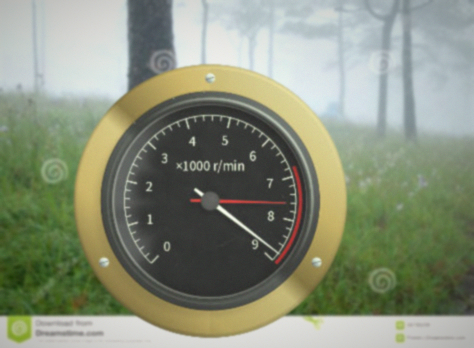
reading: 8800,rpm
